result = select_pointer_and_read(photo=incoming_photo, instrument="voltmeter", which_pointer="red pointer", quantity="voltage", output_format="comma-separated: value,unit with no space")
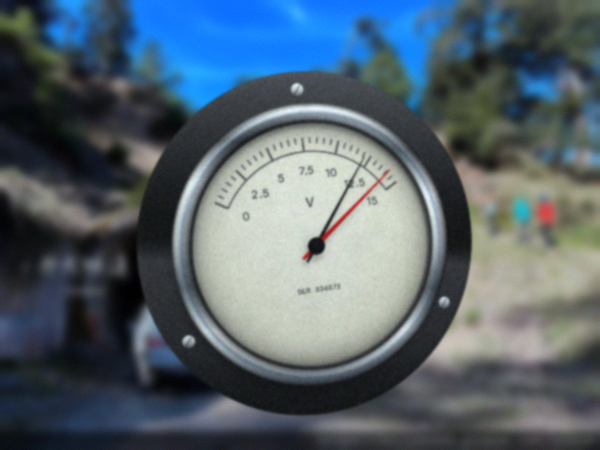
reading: 14,V
